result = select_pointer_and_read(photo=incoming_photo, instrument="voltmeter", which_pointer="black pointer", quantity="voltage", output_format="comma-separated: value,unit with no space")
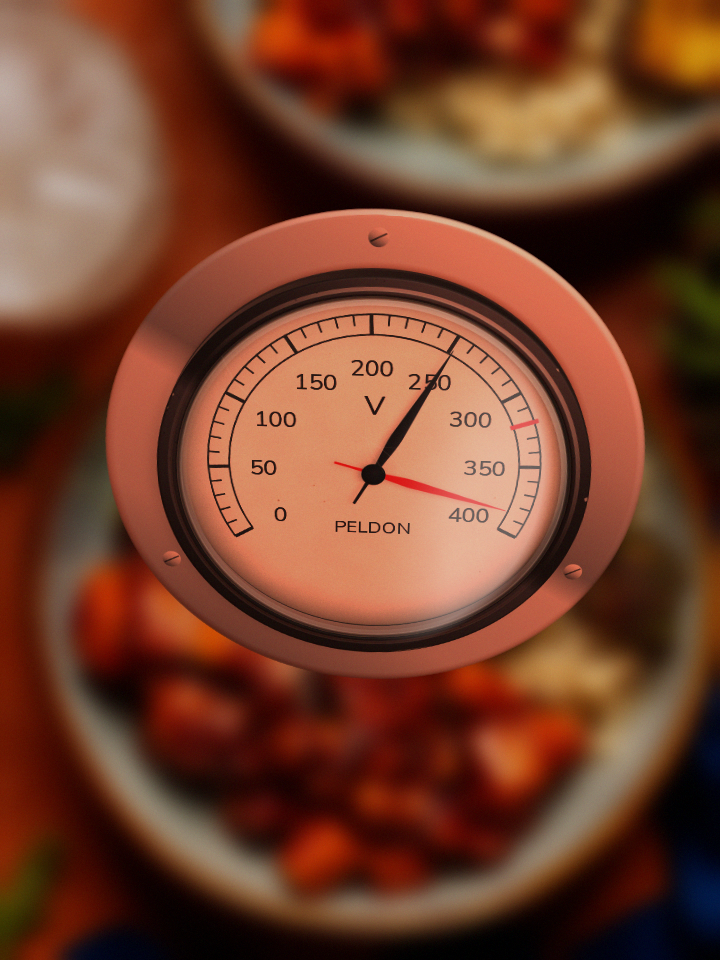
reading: 250,V
